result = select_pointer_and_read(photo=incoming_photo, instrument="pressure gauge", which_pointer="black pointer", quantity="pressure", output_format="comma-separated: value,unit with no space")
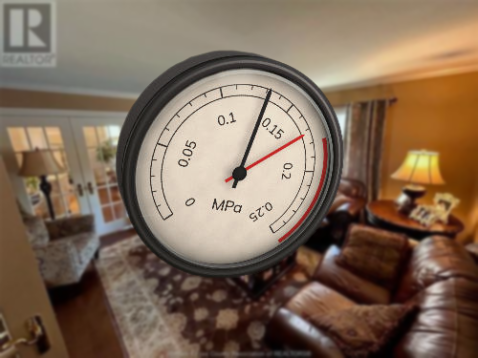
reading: 0.13,MPa
